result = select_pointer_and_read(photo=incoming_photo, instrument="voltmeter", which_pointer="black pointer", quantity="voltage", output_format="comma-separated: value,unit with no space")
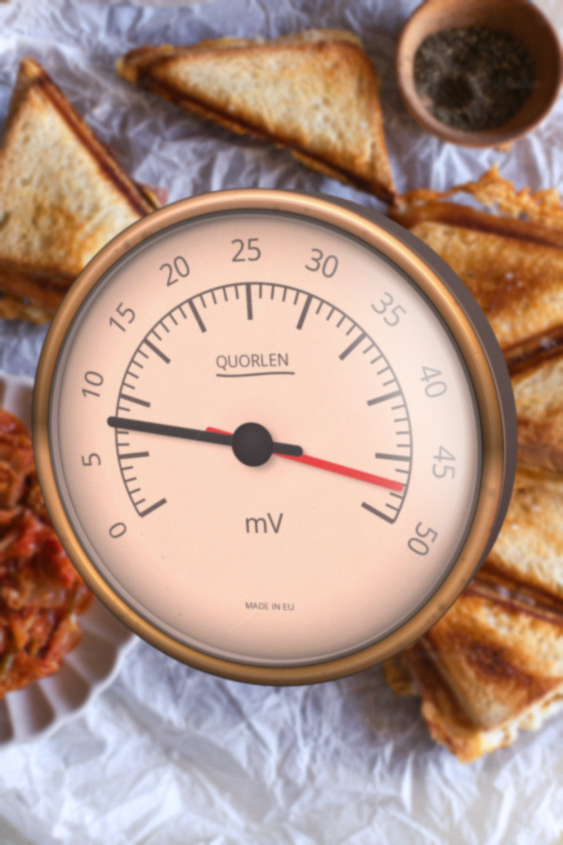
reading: 8,mV
